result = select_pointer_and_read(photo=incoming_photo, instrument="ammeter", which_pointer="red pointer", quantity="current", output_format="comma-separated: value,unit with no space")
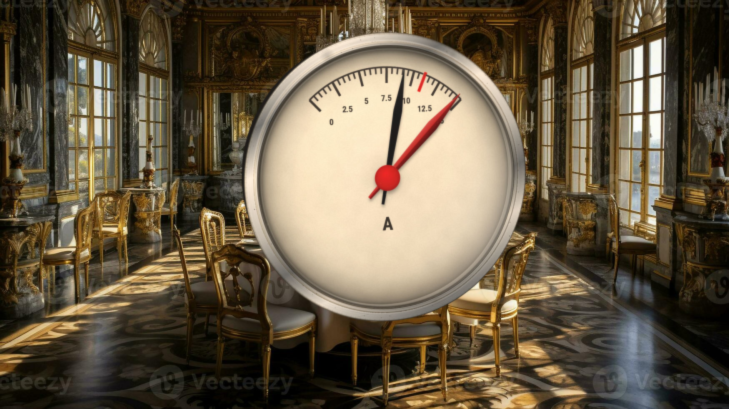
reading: 14.5,A
